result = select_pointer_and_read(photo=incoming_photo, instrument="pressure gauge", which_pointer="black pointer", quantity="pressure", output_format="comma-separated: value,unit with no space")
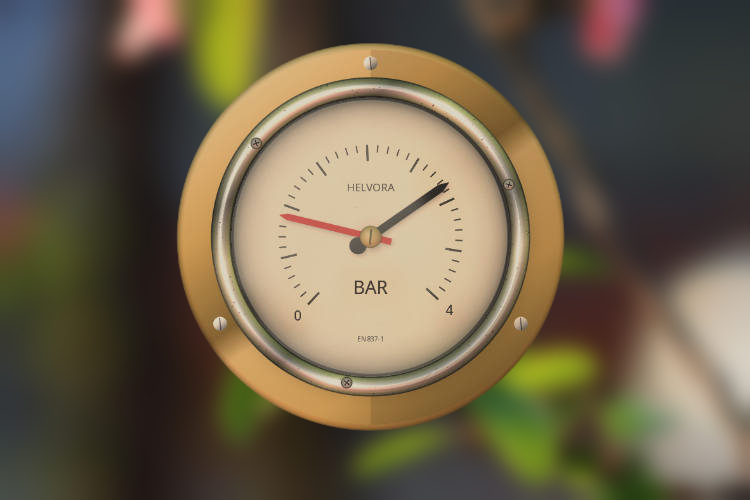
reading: 2.85,bar
